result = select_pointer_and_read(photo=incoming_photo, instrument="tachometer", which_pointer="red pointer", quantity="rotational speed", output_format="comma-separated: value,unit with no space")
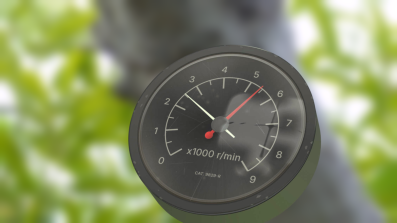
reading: 5500,rpm
